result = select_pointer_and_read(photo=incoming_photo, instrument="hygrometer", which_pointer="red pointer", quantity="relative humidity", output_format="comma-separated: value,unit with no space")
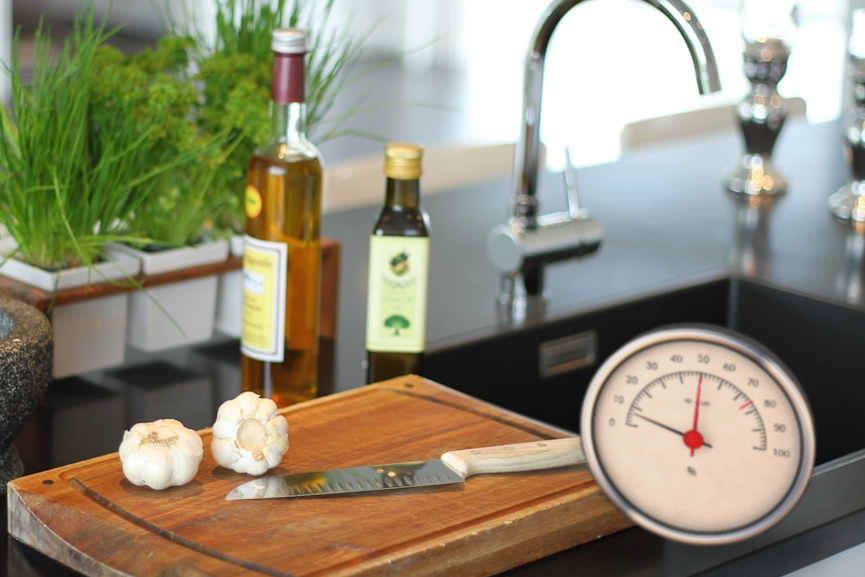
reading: 50,%
